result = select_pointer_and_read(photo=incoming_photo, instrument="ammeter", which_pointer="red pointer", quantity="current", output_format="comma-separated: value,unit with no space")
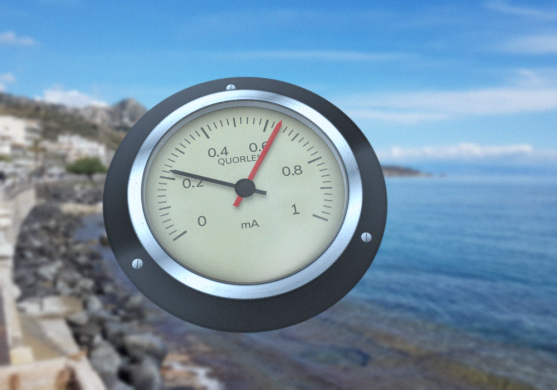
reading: 0.64,mA
